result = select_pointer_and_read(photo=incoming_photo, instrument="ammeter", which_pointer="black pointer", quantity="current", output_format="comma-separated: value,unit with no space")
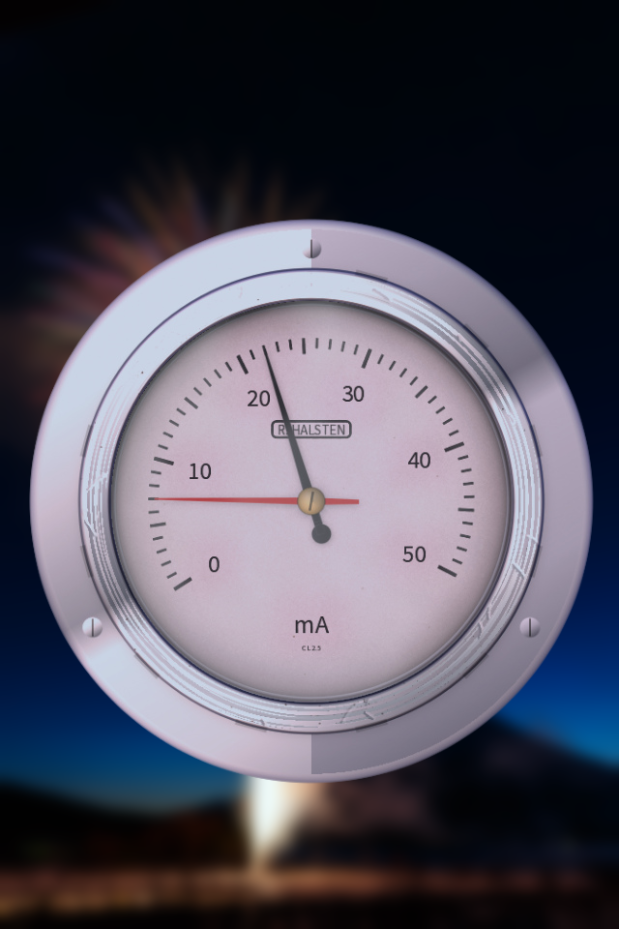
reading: 22,mA
